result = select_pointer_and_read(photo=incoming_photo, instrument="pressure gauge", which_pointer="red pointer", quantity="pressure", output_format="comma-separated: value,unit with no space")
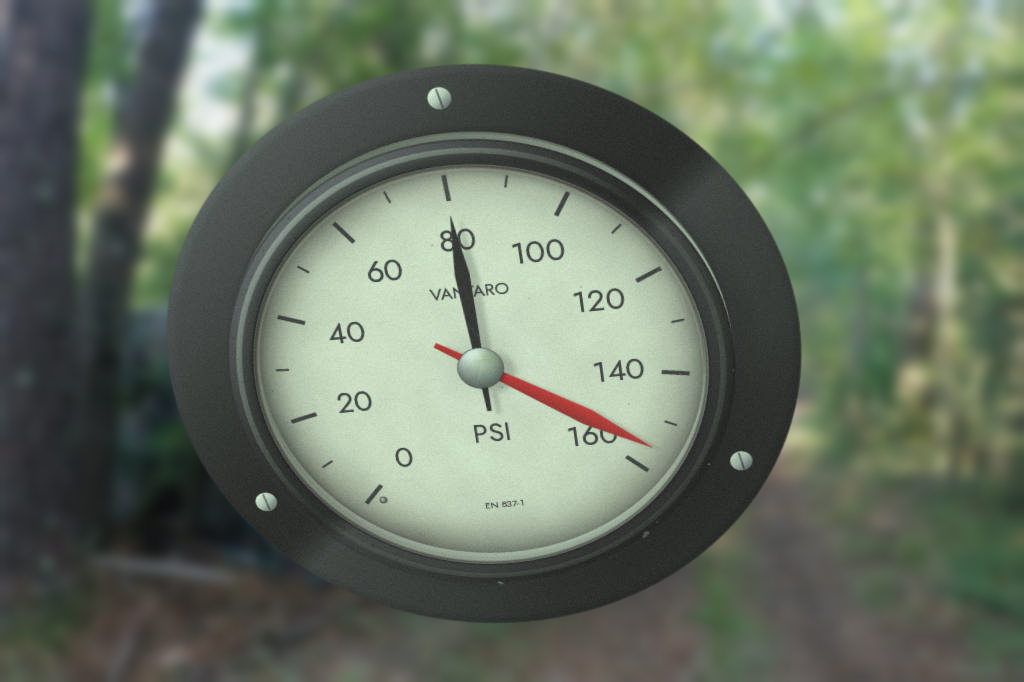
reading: 155,psi
